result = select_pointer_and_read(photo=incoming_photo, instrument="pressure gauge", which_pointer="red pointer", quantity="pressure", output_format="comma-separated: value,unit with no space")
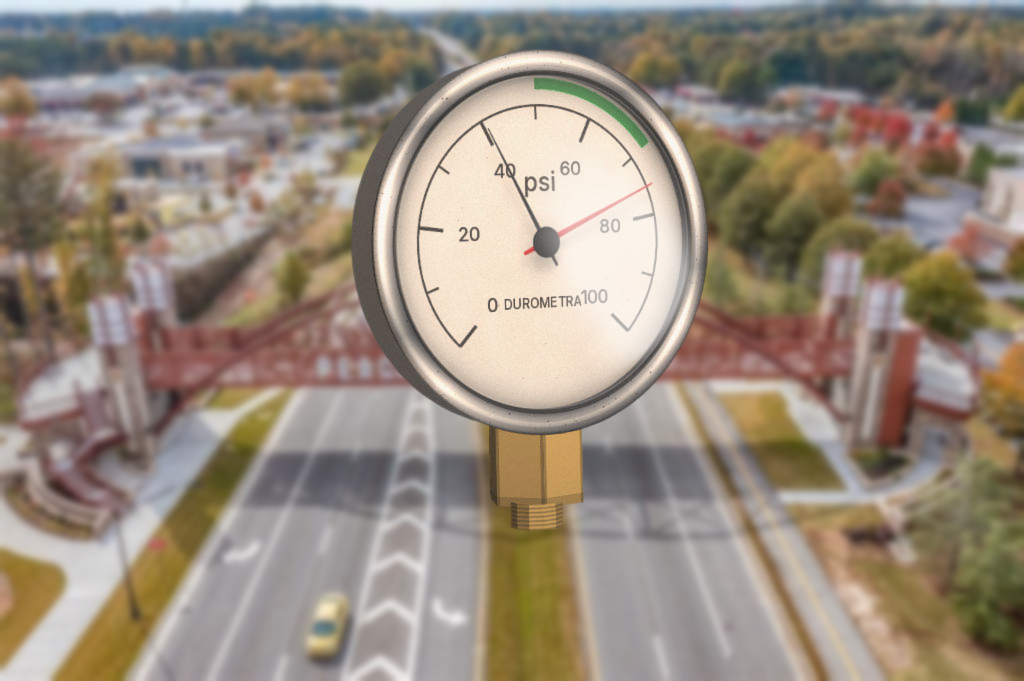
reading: 75,psi
